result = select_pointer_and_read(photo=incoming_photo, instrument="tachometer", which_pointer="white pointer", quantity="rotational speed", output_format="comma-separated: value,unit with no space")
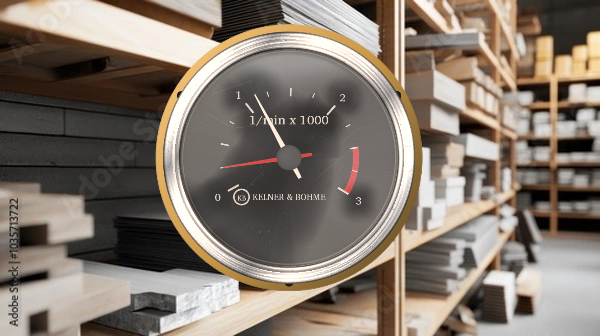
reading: 1125,rpm
